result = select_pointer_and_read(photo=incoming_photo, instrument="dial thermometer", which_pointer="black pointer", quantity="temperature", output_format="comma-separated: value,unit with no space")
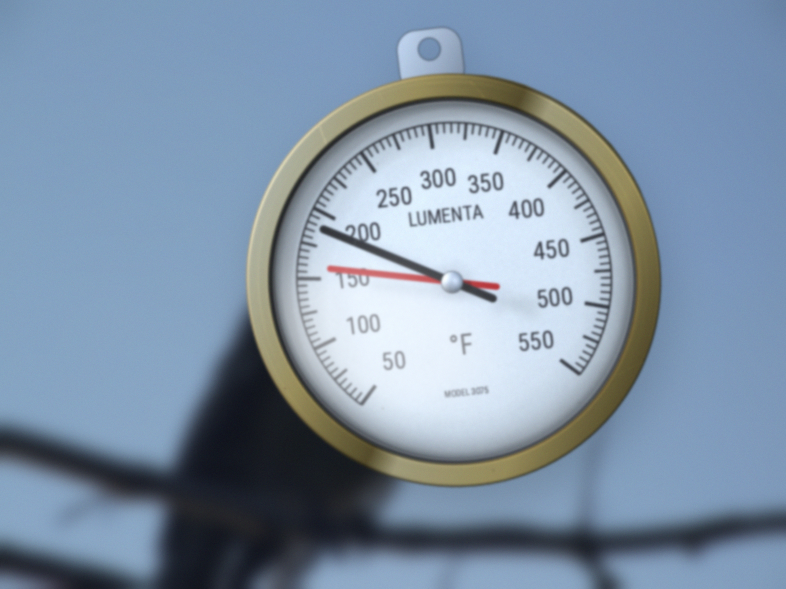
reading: 190,°F
